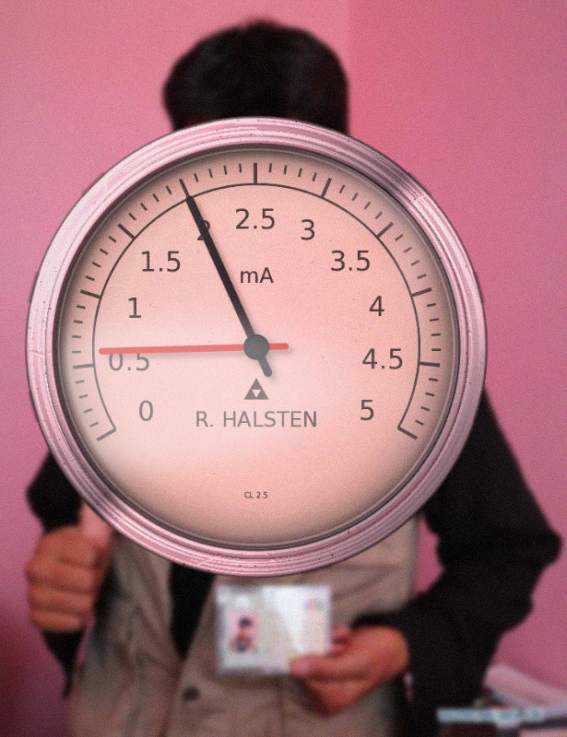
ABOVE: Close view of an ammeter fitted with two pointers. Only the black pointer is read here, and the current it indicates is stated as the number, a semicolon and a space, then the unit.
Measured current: 2; mA
